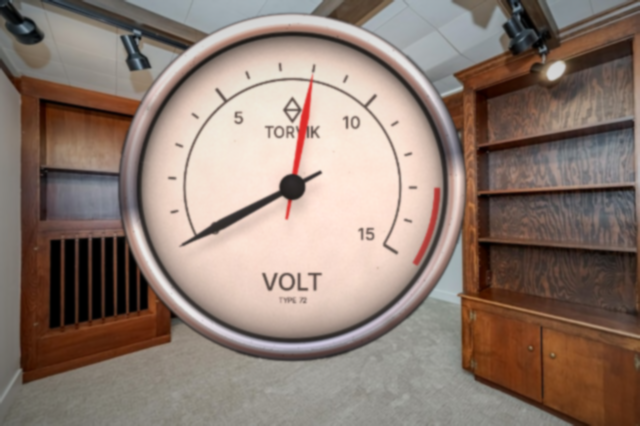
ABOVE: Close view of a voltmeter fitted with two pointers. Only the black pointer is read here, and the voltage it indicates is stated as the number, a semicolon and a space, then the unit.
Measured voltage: 0; V
